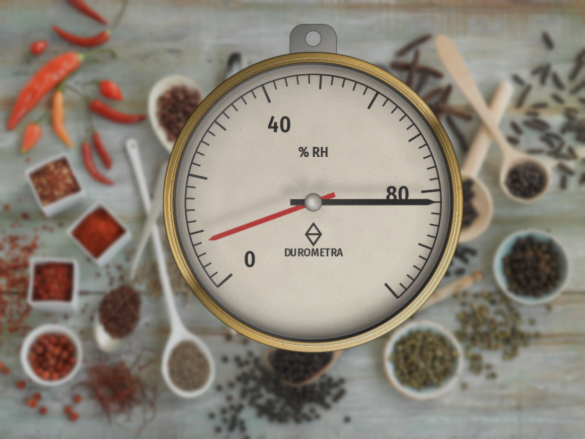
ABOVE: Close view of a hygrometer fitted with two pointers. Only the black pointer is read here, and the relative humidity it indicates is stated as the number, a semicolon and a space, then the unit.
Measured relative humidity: 82; %
